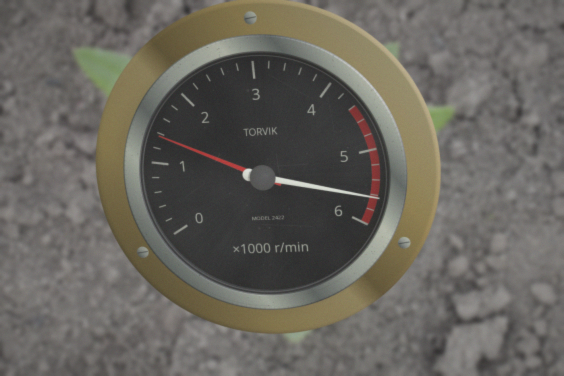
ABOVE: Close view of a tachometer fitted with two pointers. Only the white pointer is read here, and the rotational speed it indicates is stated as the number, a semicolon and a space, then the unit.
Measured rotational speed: 5600; rpm
